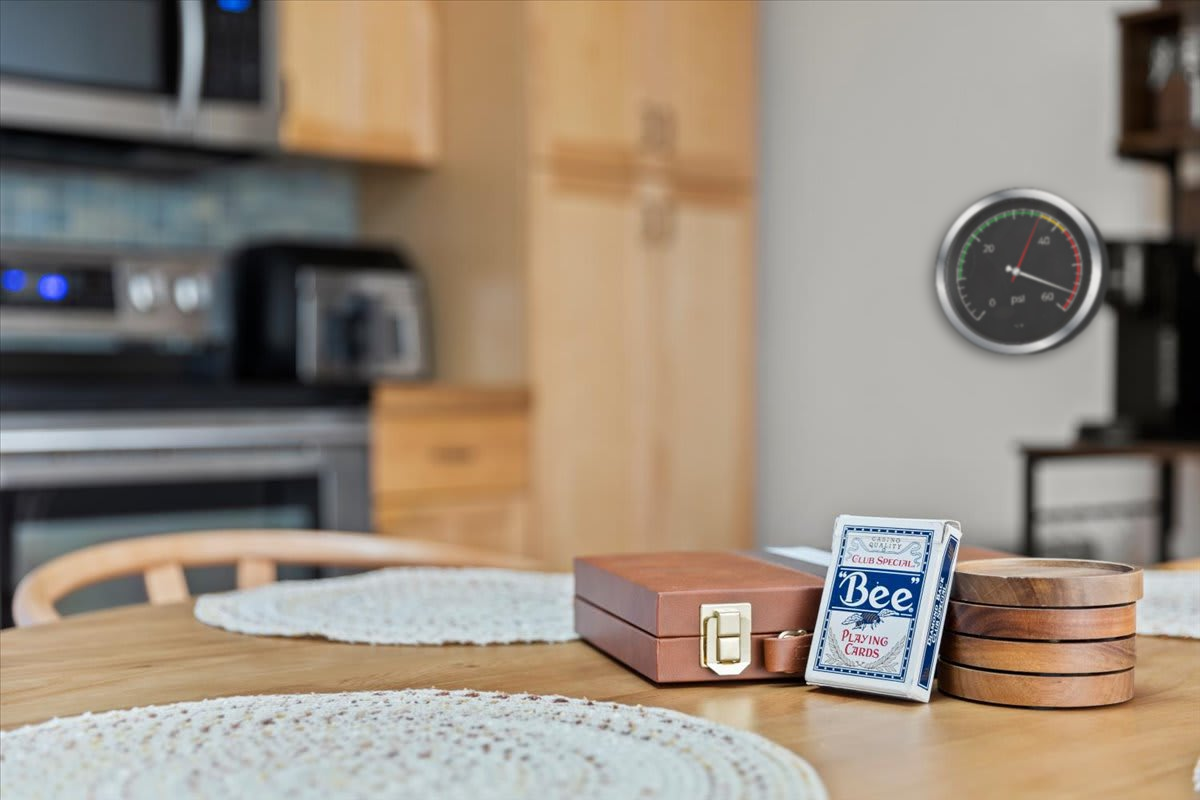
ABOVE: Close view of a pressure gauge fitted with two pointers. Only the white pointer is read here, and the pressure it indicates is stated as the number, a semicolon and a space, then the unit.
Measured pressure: 56; psi
